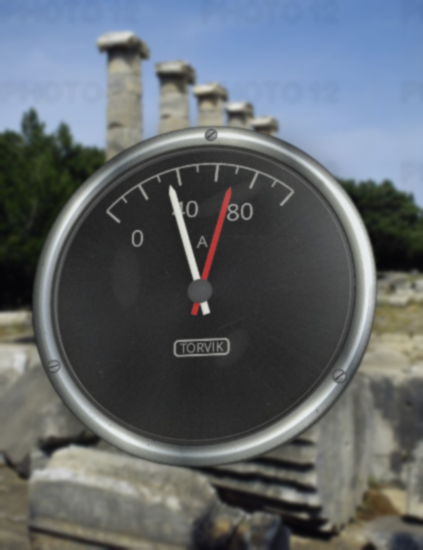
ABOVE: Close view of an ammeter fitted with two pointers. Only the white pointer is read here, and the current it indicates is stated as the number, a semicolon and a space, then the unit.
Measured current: 35; A
